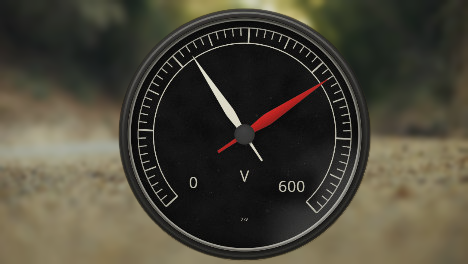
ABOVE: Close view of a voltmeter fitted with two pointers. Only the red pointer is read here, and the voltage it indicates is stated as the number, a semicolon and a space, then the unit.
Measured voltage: 420; V
